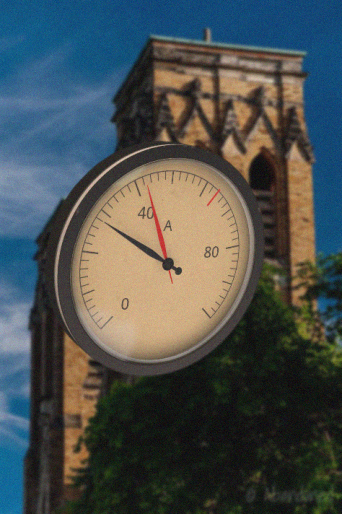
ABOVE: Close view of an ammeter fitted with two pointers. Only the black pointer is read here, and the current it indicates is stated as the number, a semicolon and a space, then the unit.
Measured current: 28; A
